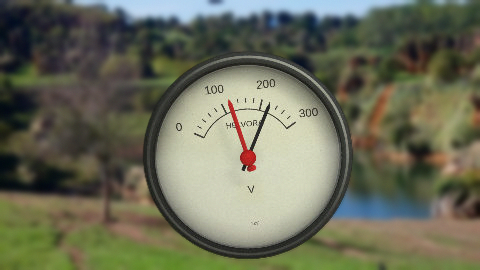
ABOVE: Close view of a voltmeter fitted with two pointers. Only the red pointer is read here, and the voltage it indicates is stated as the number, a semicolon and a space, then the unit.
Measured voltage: 120; V
